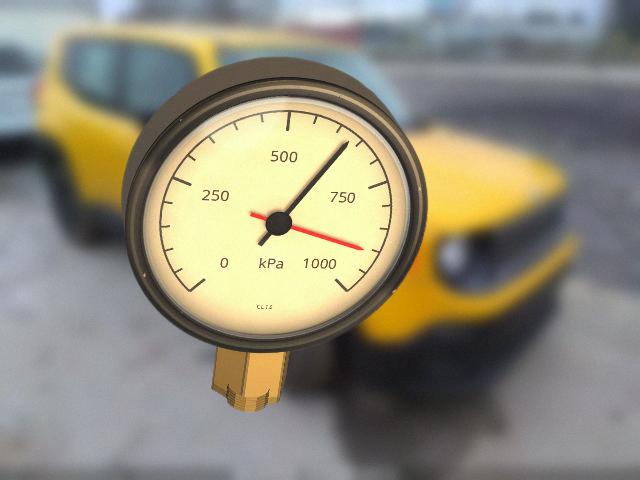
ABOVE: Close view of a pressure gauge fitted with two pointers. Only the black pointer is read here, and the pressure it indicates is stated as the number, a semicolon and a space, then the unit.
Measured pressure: 625; kPa
